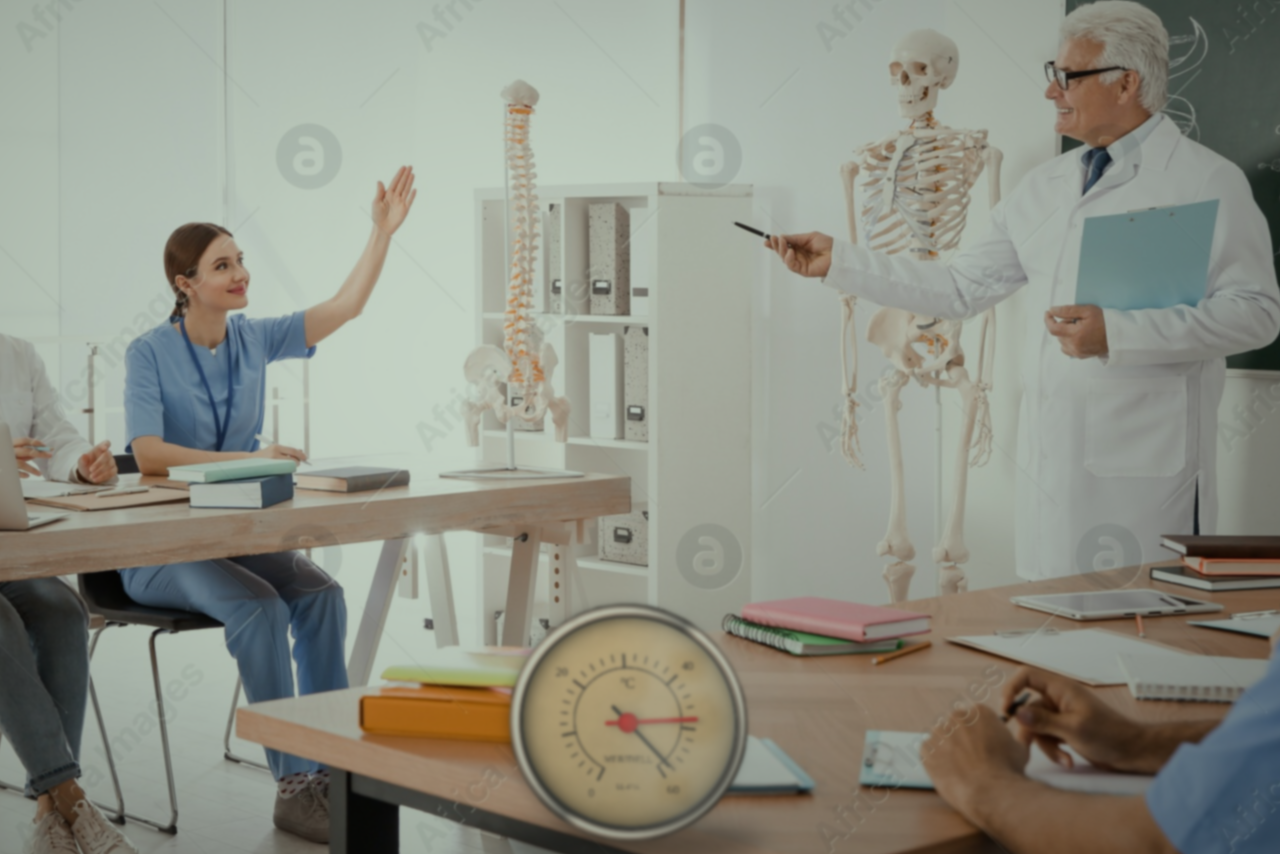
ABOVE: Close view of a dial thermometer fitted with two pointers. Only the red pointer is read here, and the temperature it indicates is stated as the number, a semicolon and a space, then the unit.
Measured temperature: 48; °C
